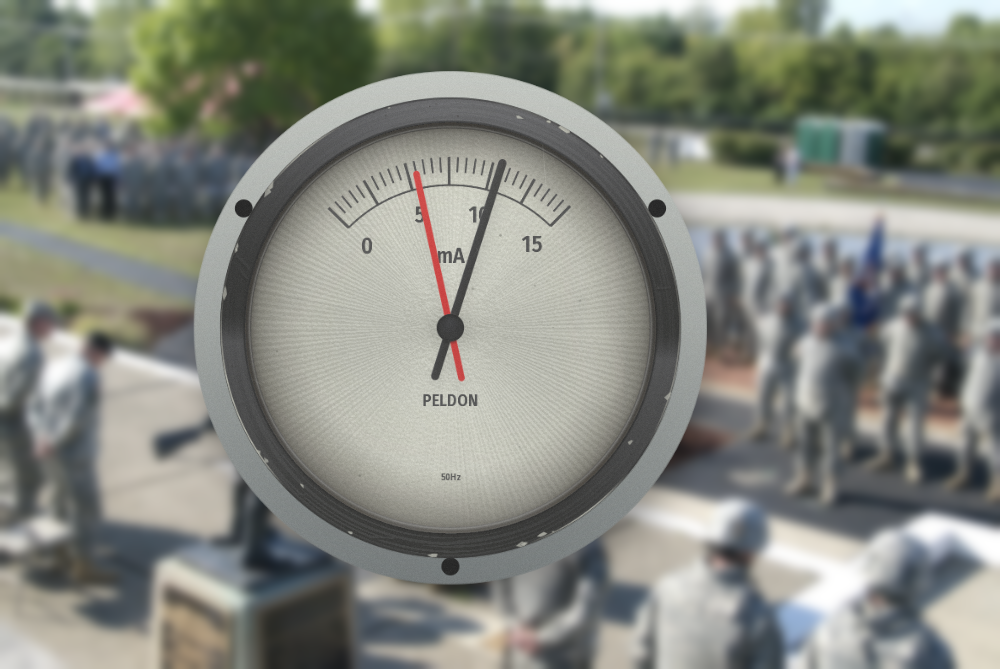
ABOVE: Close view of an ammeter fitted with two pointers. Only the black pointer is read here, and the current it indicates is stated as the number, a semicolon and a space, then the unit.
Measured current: 10.5; mA
